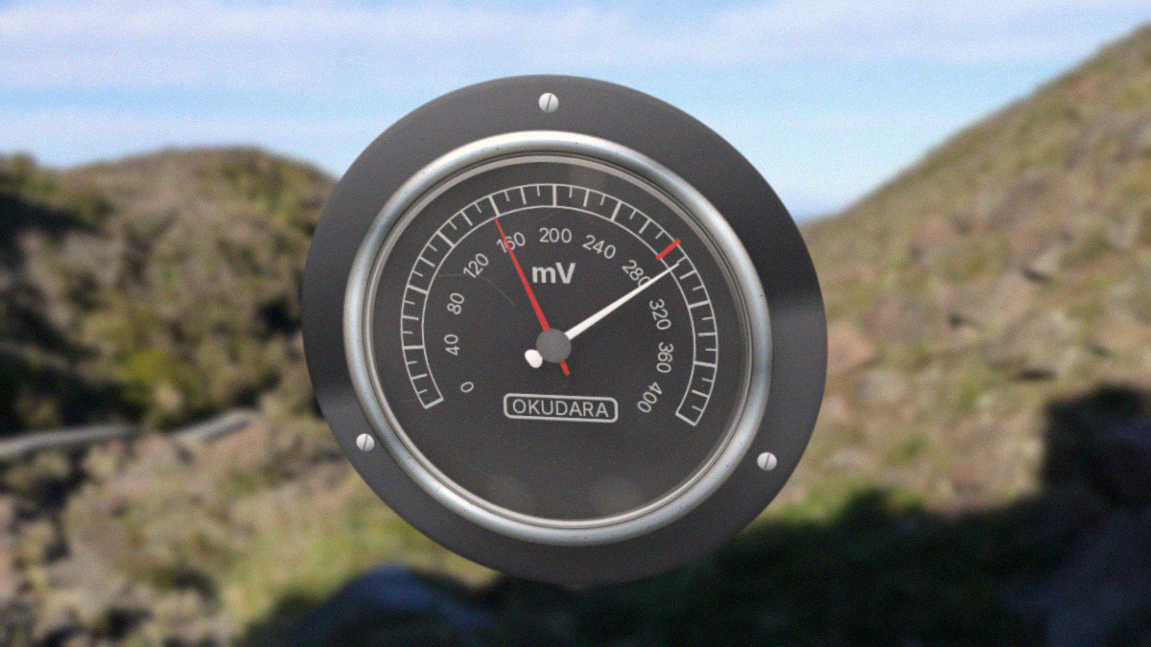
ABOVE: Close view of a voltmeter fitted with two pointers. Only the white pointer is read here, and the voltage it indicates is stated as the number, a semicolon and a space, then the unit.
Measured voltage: 290; mV
